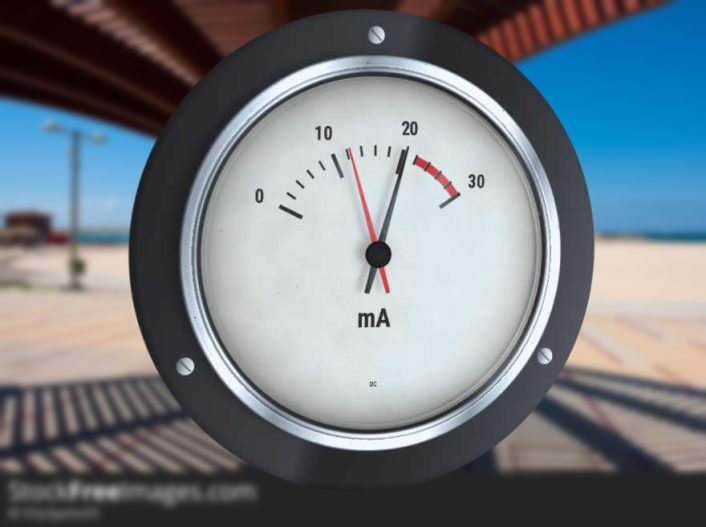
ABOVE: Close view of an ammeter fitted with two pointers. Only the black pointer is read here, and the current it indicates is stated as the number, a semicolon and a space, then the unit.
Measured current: 20; mA
